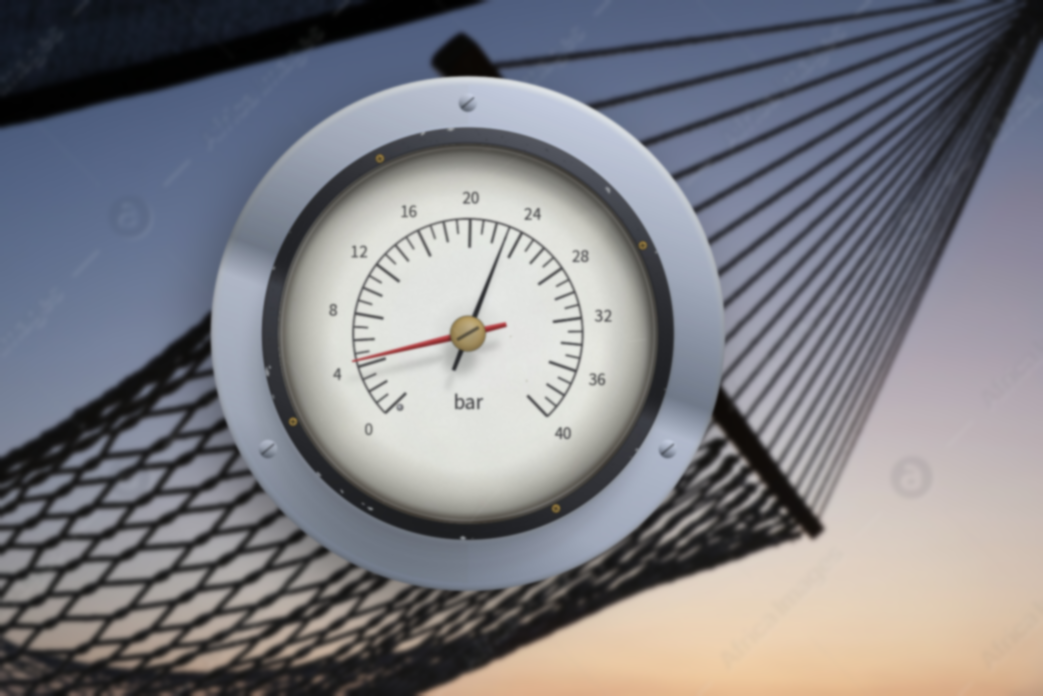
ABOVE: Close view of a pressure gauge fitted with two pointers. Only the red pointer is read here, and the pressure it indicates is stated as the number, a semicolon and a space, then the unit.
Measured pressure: 4.5; bar
